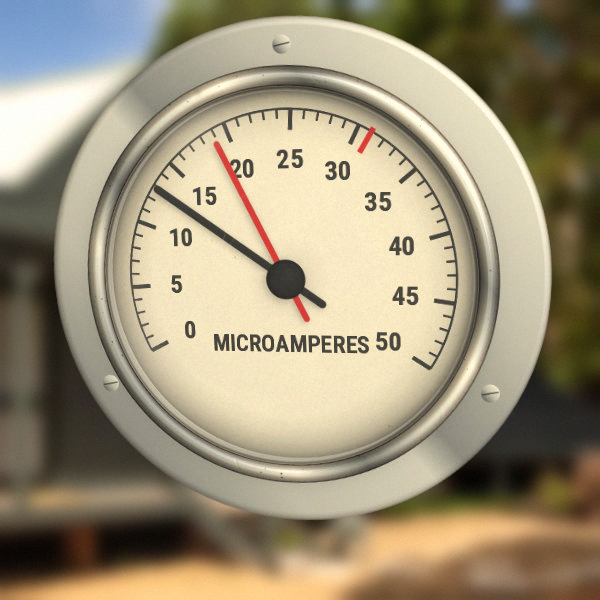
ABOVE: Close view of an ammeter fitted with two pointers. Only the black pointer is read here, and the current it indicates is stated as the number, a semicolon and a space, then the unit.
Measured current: 13; µA
